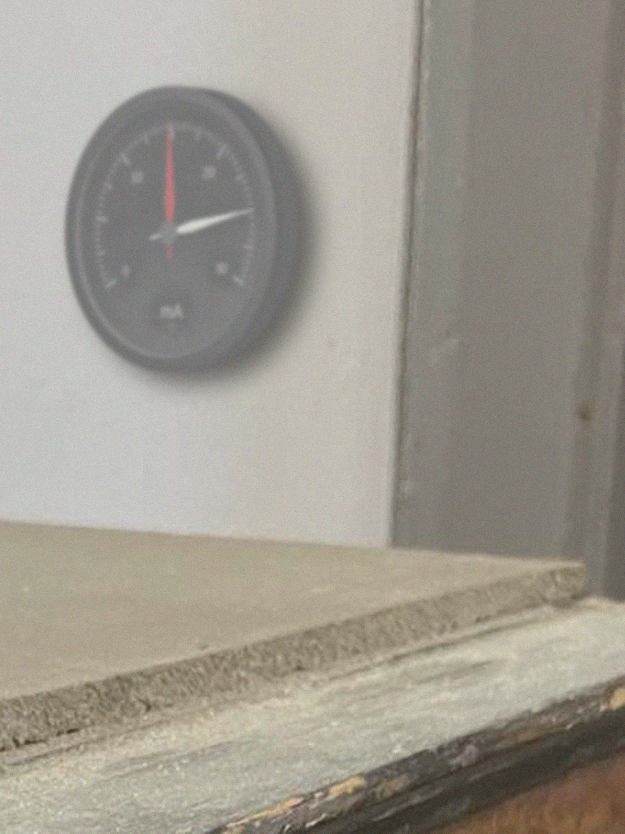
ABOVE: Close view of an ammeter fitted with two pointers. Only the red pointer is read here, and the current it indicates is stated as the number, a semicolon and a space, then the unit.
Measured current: 15; mA
